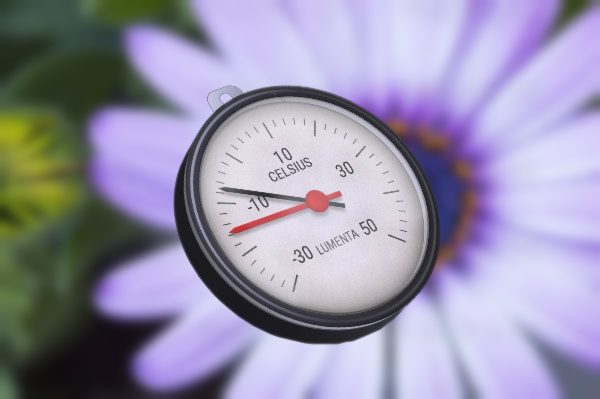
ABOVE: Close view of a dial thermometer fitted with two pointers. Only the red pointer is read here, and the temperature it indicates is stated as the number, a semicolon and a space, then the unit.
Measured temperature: -16; °C
